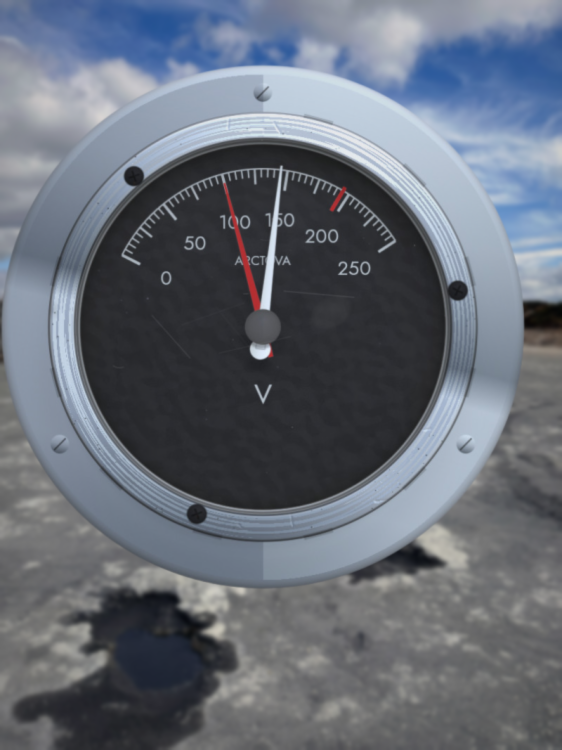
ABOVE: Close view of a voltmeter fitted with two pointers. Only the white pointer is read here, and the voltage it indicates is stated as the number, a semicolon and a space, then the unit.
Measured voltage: 145; V
